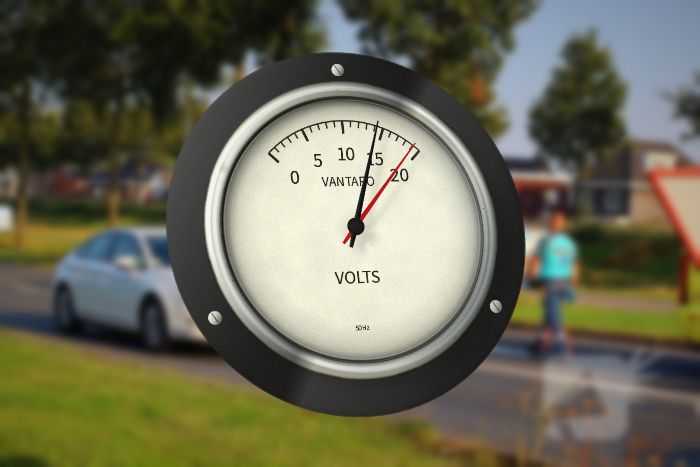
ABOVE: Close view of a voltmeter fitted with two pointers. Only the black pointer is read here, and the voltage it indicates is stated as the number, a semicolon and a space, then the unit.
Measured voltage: 14; V
